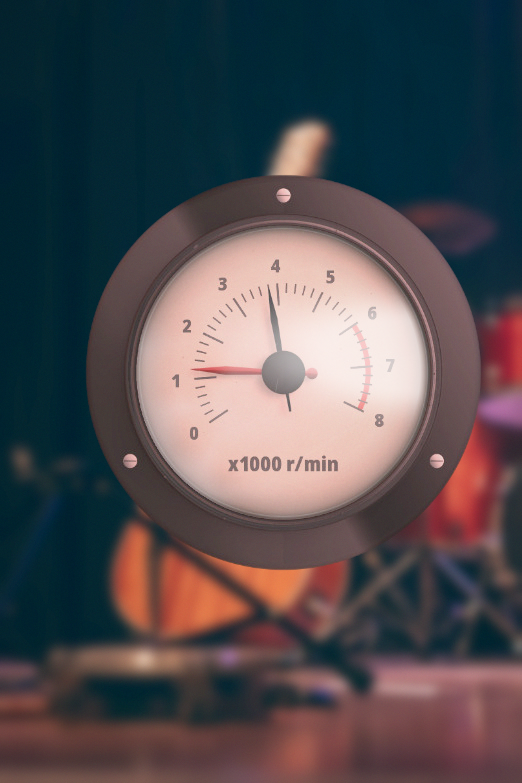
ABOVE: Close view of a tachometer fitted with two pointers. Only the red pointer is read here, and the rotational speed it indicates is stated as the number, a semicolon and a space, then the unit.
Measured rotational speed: 1200; rpm
